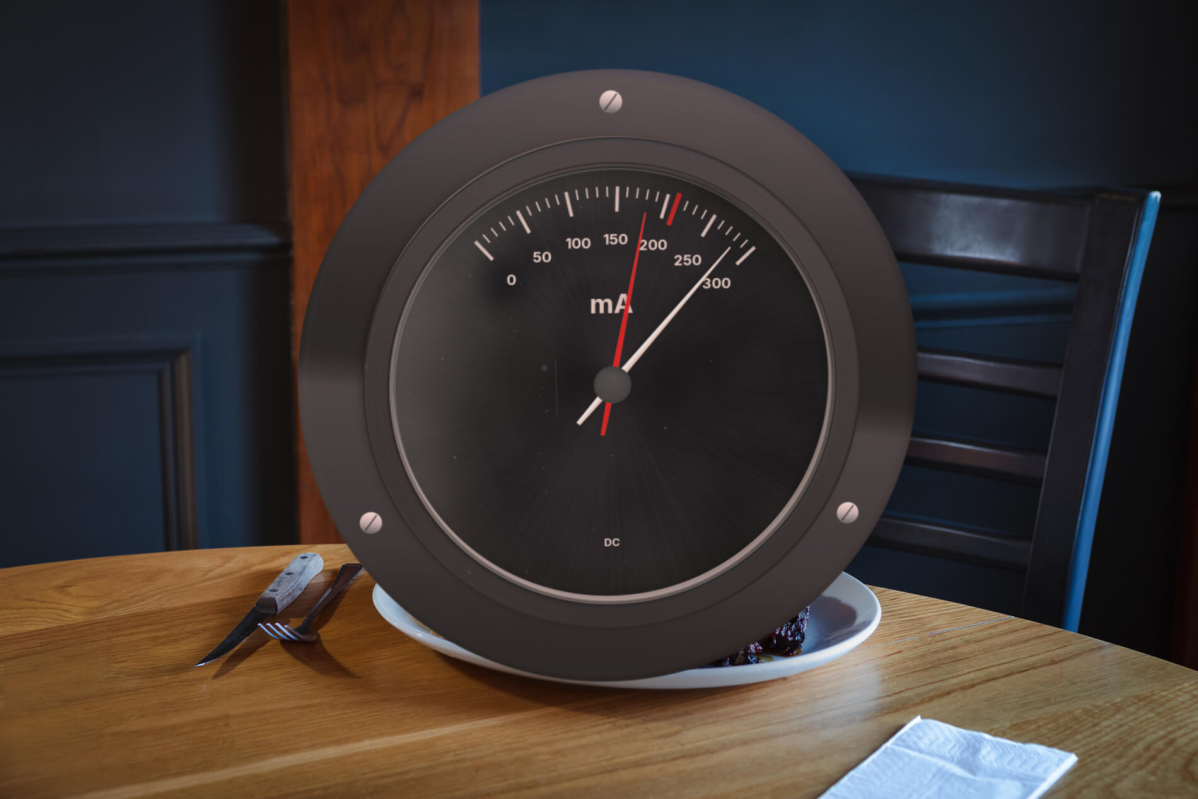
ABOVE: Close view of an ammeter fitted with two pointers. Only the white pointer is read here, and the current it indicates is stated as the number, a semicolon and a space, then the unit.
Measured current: 280; mA
